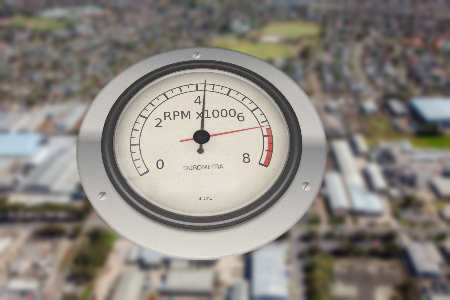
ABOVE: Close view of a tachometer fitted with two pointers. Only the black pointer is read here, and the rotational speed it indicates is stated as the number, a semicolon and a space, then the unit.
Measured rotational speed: 4250; rpm
